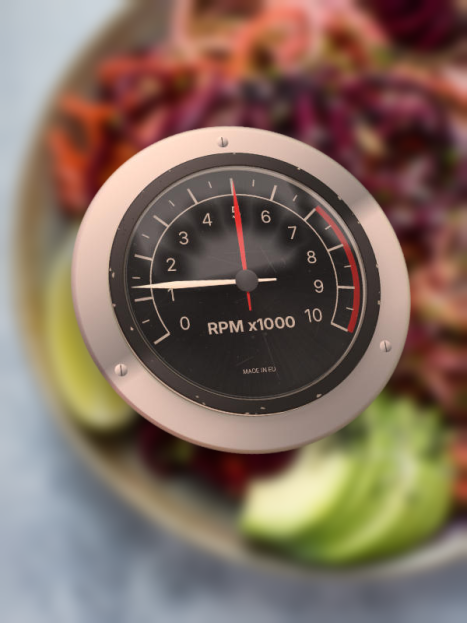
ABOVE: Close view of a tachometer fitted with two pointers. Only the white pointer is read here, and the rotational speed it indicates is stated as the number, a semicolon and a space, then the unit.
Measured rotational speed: 1250; rpm
